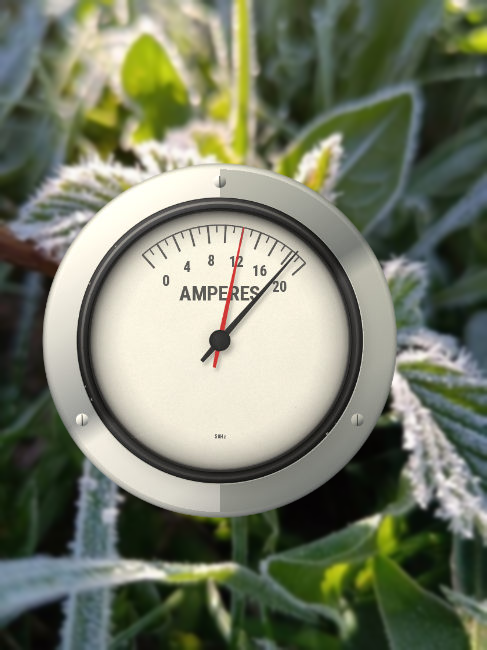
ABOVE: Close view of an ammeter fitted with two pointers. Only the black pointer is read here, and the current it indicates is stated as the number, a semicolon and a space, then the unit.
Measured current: 18.5; A
